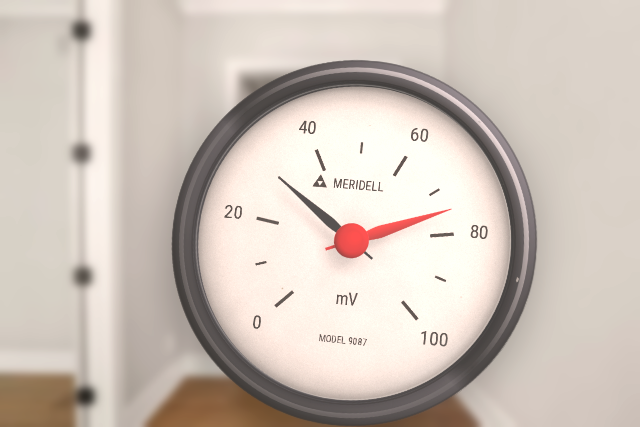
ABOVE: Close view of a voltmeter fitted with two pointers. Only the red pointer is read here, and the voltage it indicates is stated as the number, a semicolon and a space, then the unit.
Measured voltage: 75; mV
